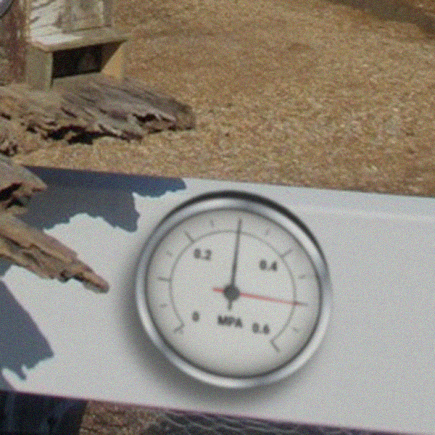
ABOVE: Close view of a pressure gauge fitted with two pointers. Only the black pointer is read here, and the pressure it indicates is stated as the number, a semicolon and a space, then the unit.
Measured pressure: 0.3; MPa
